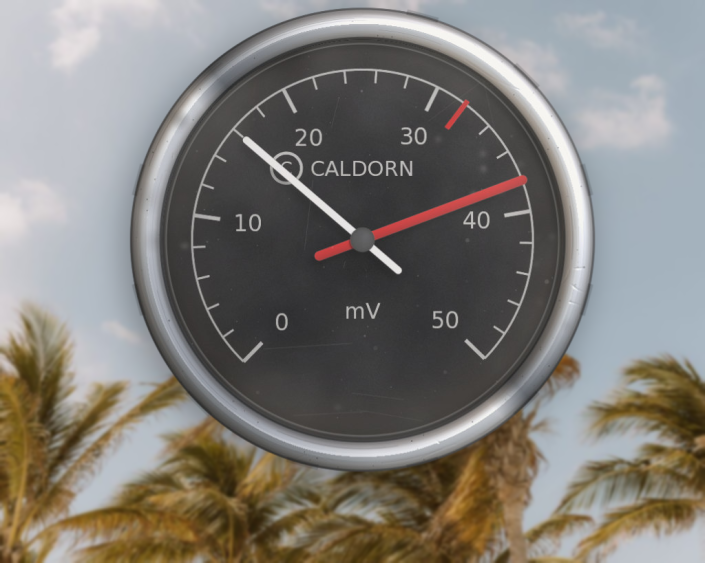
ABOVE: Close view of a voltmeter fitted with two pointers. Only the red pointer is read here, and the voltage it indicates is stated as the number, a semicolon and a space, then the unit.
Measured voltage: 38; mV
